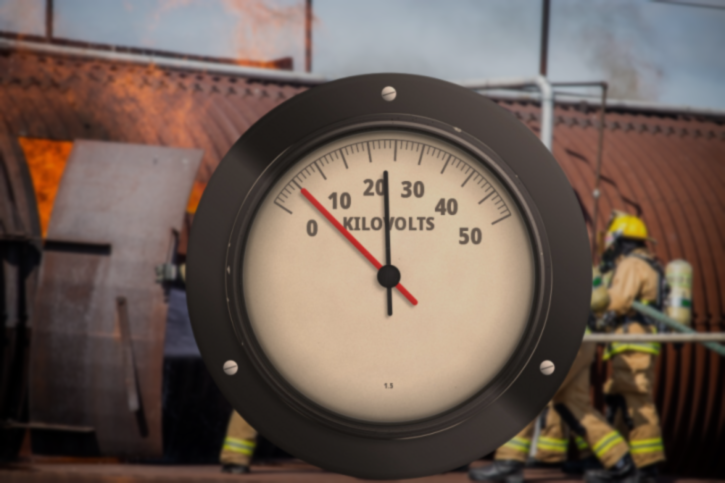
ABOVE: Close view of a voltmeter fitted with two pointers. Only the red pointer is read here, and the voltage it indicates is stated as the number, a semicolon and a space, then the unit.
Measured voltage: 5; kV
